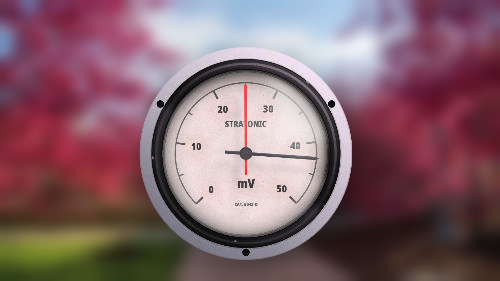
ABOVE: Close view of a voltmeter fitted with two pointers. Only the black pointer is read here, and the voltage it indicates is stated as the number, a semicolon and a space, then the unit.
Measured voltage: 42.5; mV
